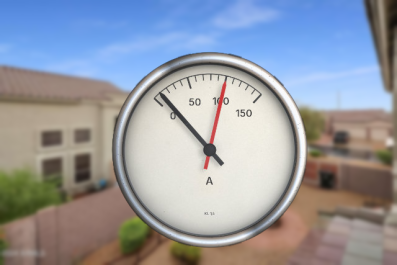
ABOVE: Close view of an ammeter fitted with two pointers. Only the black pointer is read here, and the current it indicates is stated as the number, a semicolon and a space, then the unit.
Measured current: 10; A
